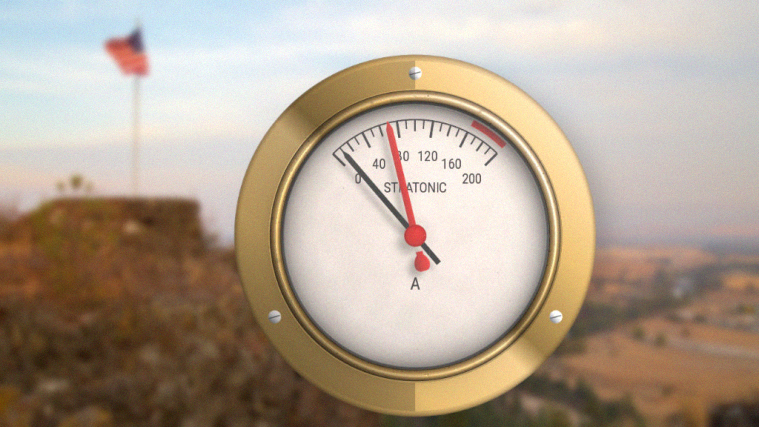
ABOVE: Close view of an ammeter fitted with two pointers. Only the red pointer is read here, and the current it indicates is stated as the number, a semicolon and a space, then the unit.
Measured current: 70; A
